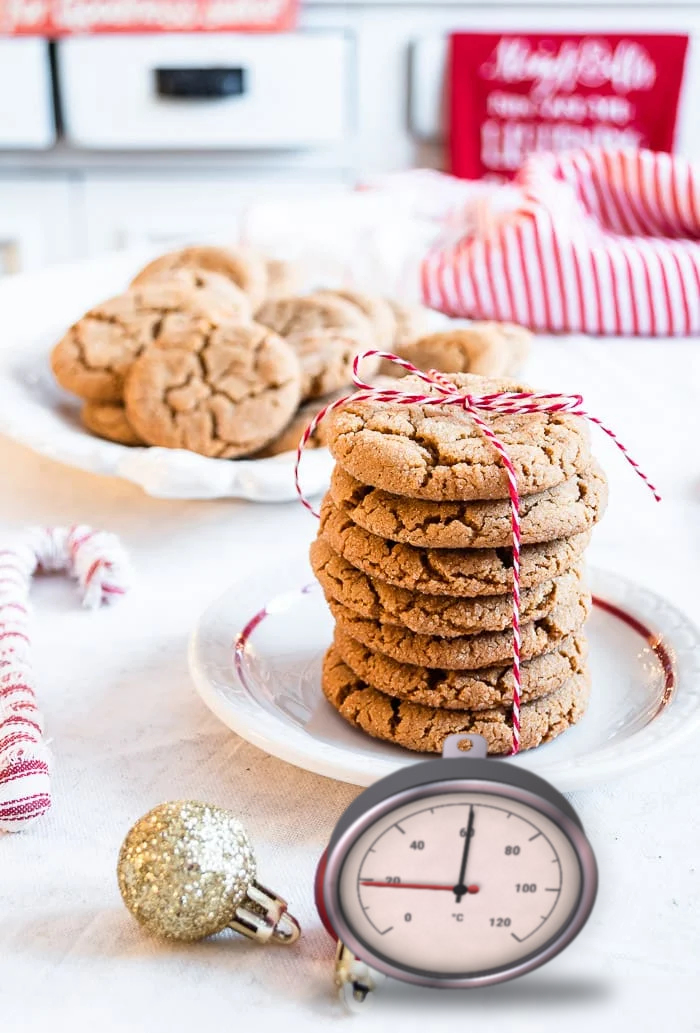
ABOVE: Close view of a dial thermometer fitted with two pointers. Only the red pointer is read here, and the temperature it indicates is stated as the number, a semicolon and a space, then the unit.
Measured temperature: 20; °C
